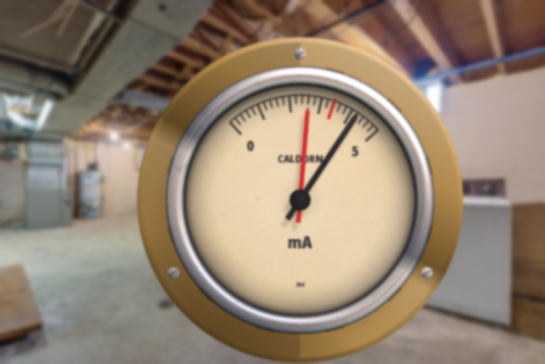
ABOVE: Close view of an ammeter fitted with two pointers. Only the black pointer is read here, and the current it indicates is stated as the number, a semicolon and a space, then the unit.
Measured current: 4.2; mA
